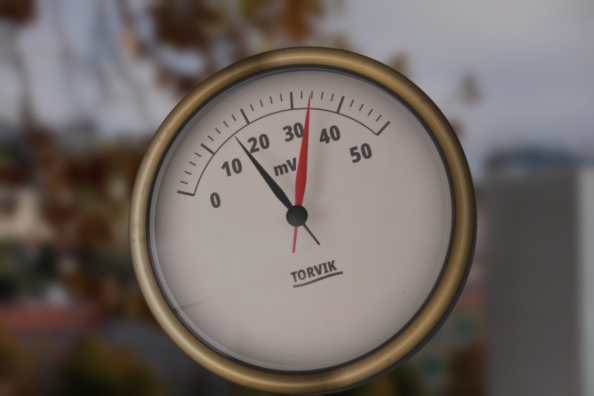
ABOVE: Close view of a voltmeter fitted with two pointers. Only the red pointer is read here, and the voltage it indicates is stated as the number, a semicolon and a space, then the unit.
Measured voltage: 34; mV
